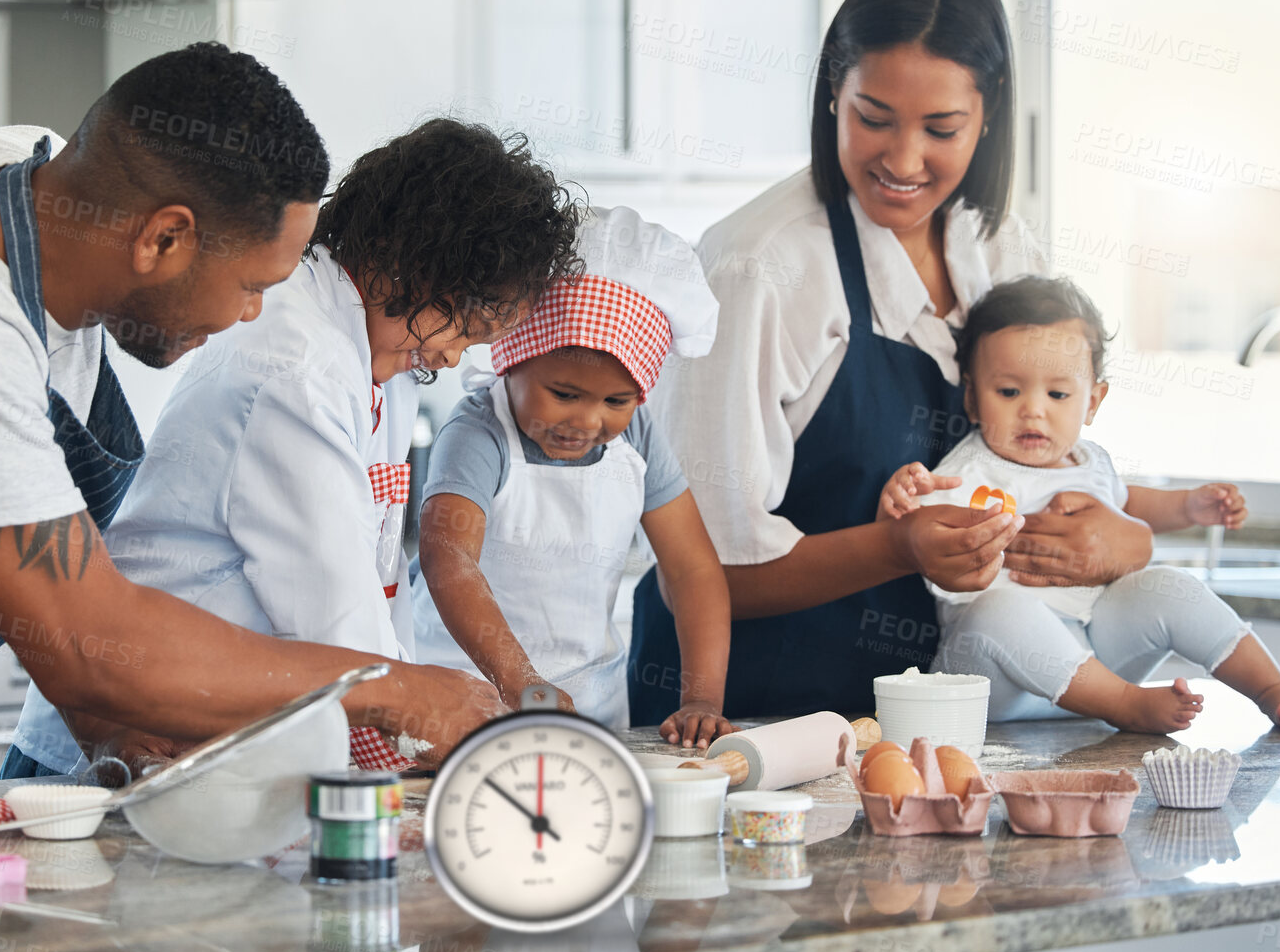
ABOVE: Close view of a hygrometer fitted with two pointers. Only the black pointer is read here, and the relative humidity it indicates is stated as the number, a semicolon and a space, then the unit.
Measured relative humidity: 30; %
